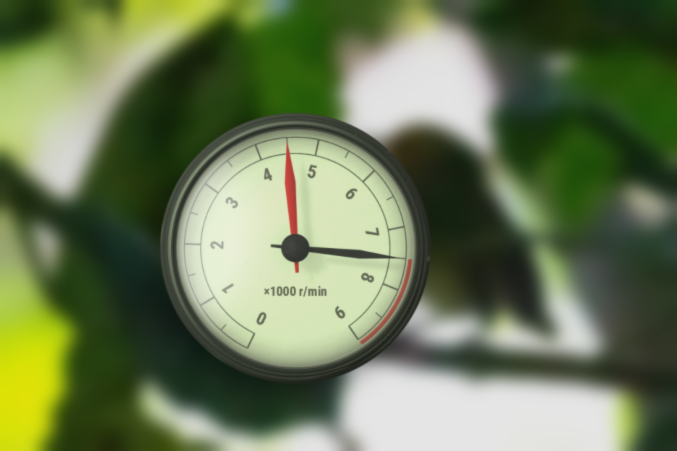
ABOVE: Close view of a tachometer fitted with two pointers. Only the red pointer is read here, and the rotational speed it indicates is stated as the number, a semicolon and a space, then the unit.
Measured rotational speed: 4500; rpm
